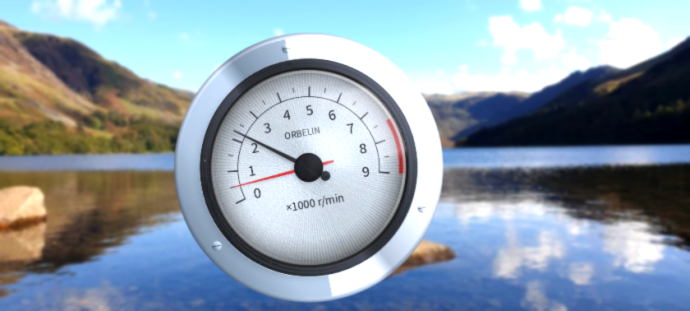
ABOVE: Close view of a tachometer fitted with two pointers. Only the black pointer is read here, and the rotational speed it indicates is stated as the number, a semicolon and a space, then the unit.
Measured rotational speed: 2250; rpm
